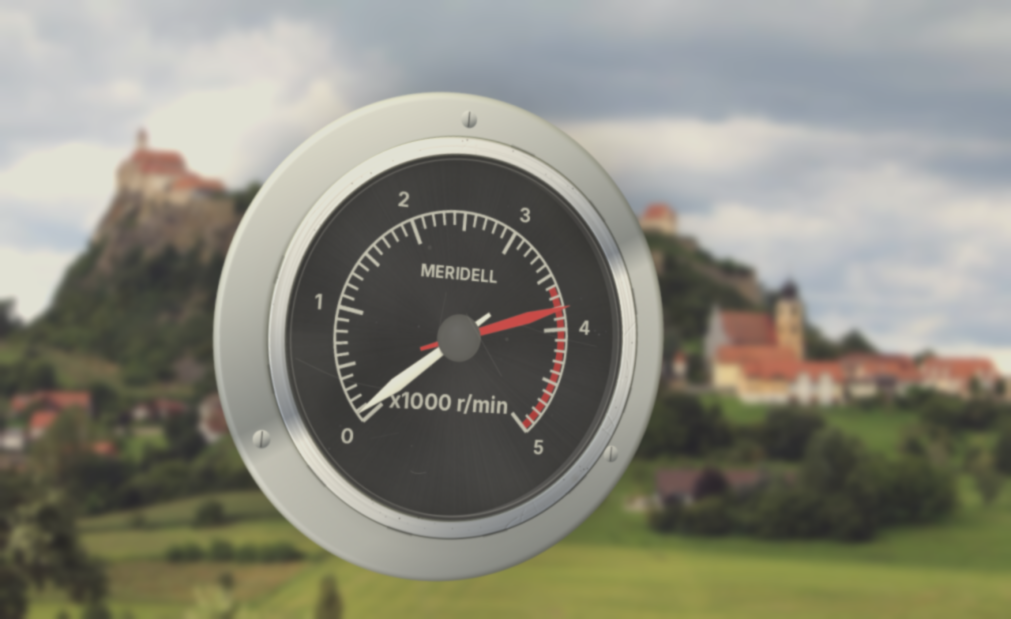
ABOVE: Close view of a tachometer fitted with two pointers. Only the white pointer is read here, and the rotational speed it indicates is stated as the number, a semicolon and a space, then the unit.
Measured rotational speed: 100; rpm
